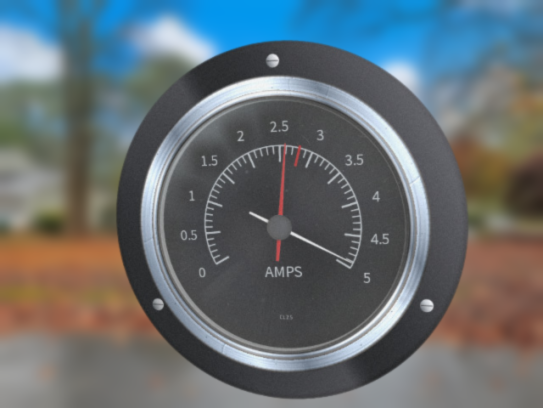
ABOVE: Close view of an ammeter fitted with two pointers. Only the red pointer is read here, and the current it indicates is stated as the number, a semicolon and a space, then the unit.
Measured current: 2.6; A
